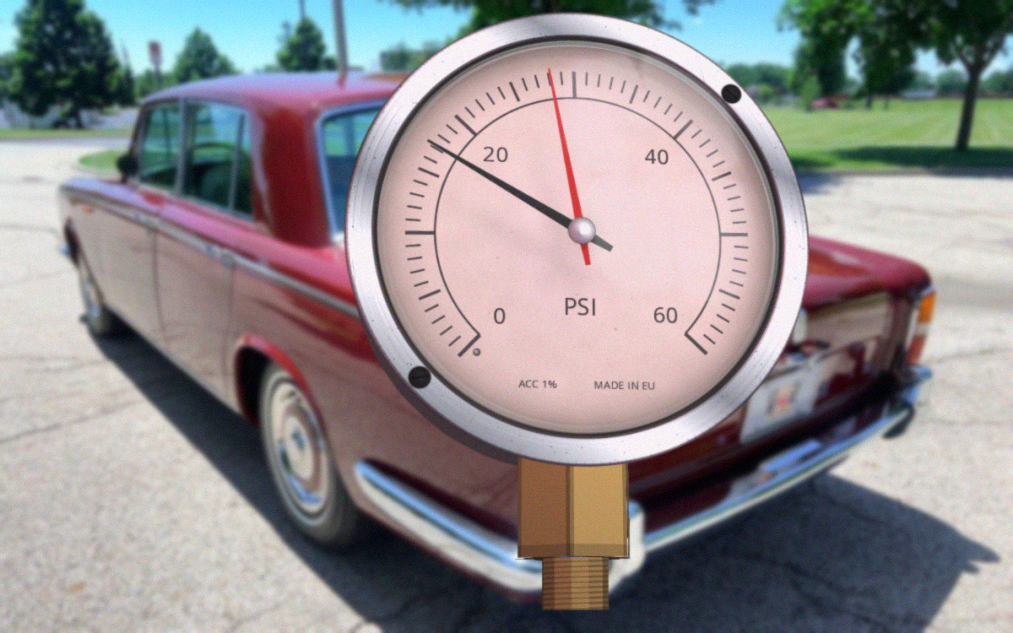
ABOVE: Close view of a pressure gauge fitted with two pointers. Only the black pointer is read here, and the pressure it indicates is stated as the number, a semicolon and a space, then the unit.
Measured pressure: 17; psi
